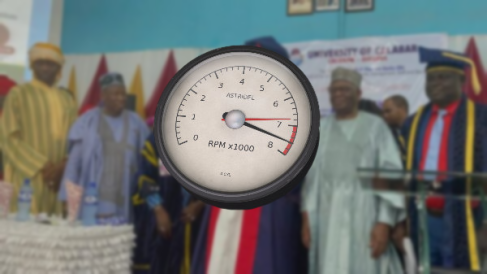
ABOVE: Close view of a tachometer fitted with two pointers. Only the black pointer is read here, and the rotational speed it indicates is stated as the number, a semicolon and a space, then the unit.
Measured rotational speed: 7600; rpm
